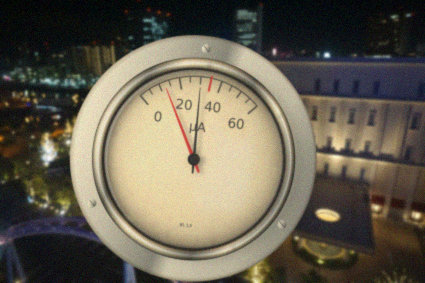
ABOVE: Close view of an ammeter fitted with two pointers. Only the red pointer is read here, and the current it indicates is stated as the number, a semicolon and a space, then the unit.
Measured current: 12.5; µA
